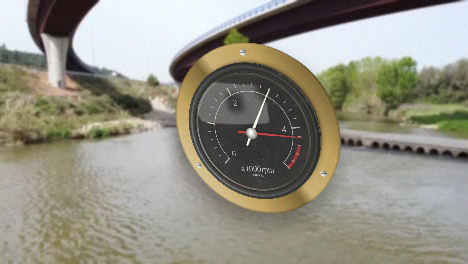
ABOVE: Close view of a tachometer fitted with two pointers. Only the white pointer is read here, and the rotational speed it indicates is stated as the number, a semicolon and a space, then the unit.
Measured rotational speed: 3000; rpm
